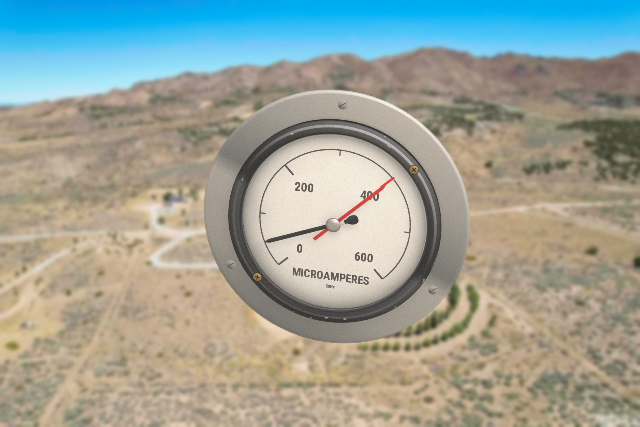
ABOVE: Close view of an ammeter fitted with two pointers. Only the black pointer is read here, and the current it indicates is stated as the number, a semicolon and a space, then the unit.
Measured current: 50; µA
